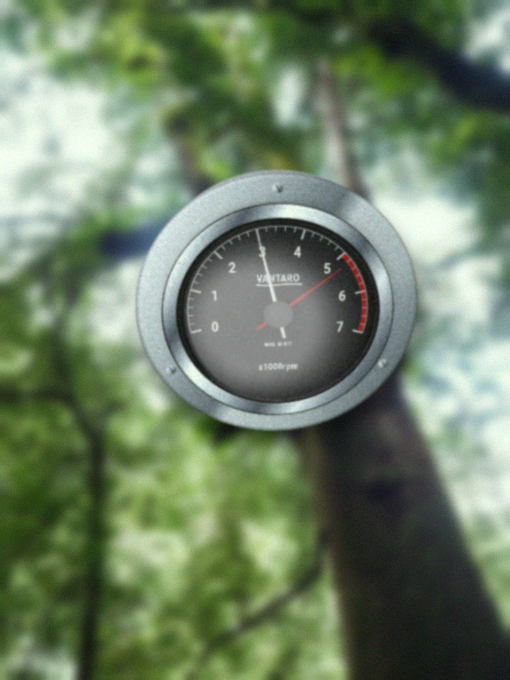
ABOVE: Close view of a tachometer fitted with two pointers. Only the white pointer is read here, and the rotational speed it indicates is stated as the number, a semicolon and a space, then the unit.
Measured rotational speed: 3000; rpm
